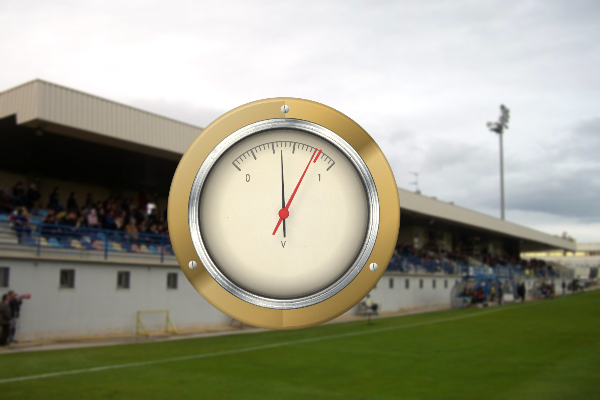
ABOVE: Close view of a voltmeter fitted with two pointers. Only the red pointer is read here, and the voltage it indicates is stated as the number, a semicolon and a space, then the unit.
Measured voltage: 0.8; V
